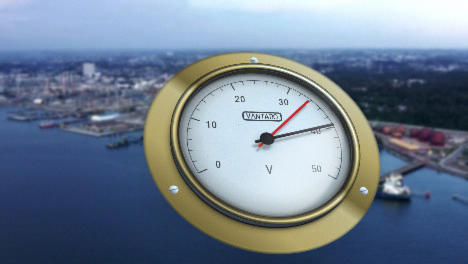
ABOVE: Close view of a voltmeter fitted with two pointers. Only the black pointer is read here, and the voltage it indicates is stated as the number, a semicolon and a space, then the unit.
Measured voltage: 40; V
